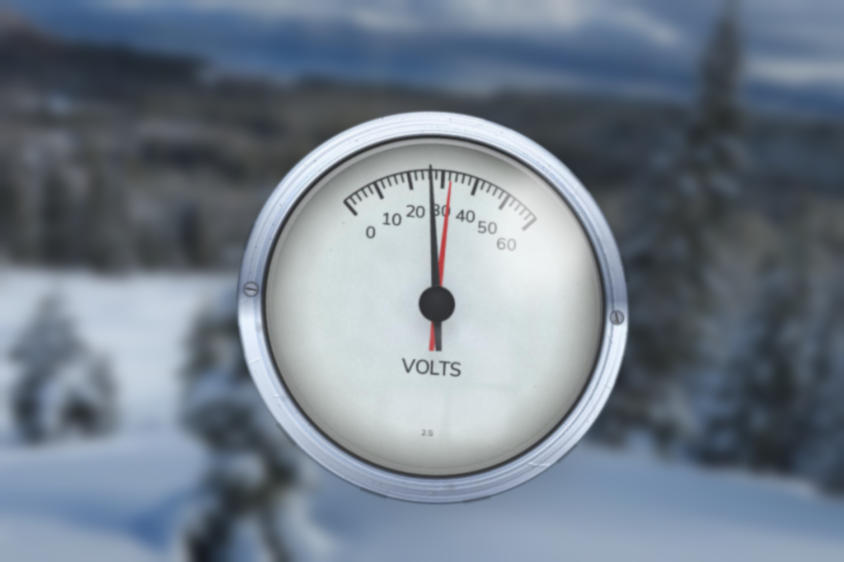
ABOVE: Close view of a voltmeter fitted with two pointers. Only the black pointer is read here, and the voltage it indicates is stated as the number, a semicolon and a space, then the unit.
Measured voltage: 26; V
